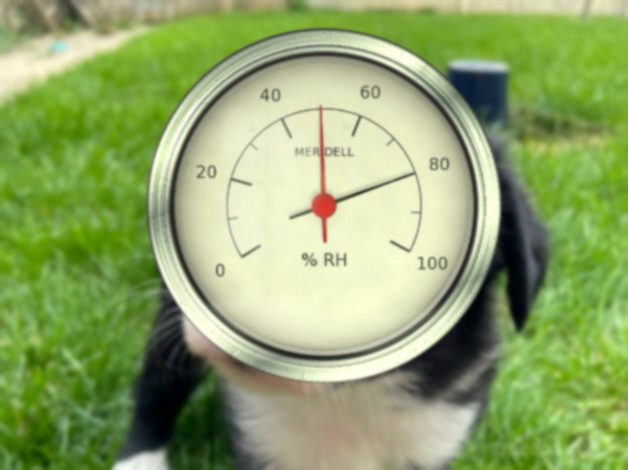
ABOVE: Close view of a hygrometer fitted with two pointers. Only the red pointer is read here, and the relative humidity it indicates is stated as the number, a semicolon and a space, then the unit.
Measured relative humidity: 50; %
